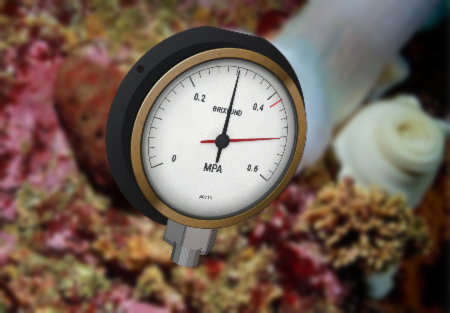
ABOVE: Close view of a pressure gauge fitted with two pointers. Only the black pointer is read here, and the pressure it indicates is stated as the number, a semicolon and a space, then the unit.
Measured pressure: 0.3; MPa
